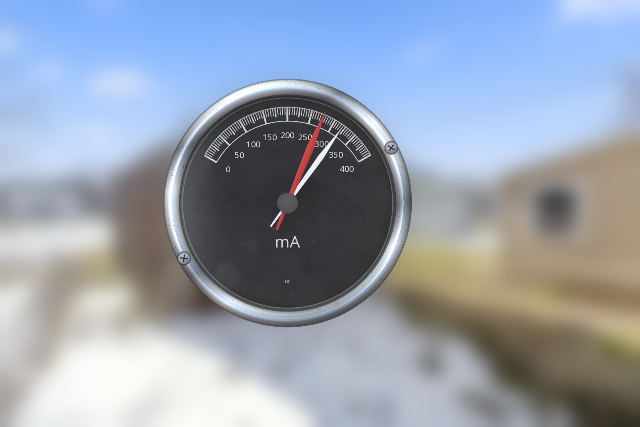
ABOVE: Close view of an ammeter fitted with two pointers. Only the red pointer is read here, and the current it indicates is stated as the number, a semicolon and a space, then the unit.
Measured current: 275; mA
